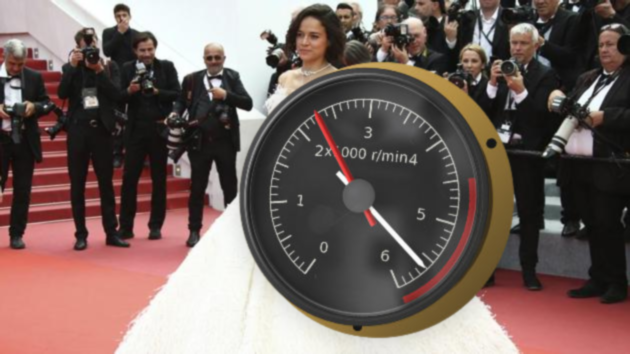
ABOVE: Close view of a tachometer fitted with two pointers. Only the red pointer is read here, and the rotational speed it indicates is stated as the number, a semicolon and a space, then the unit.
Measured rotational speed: 2300; rpm
